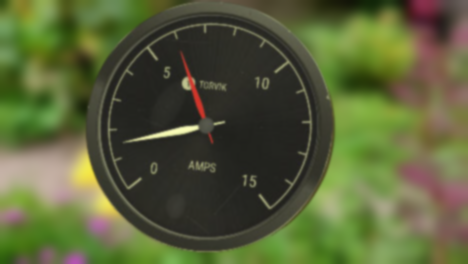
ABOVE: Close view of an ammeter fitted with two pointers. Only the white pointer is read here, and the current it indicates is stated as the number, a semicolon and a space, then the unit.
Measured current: 1.5; A
